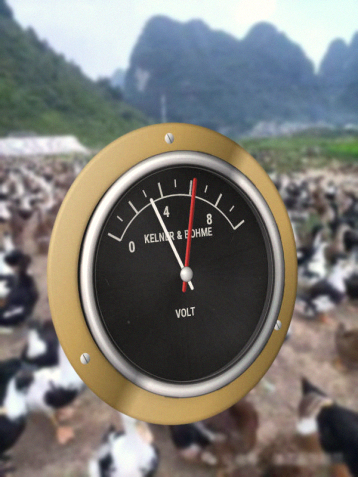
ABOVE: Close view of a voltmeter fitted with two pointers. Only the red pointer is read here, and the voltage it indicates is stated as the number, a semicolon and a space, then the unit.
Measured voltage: 6; V
